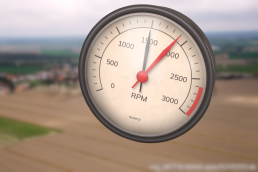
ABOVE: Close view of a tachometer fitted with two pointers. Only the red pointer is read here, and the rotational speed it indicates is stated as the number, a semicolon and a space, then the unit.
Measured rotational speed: 1900; rpm
